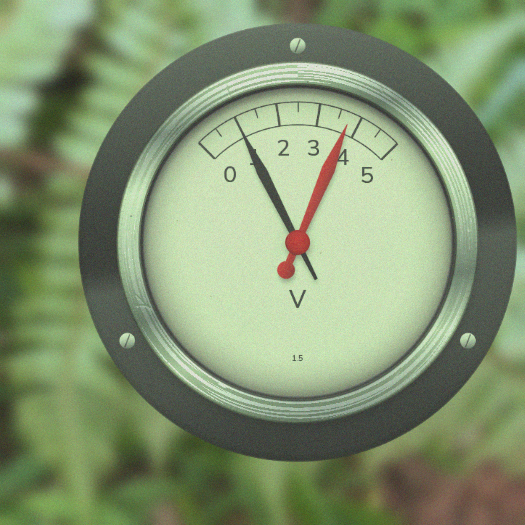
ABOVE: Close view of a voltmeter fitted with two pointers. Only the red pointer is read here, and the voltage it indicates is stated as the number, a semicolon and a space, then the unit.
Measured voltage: 3.75; V
